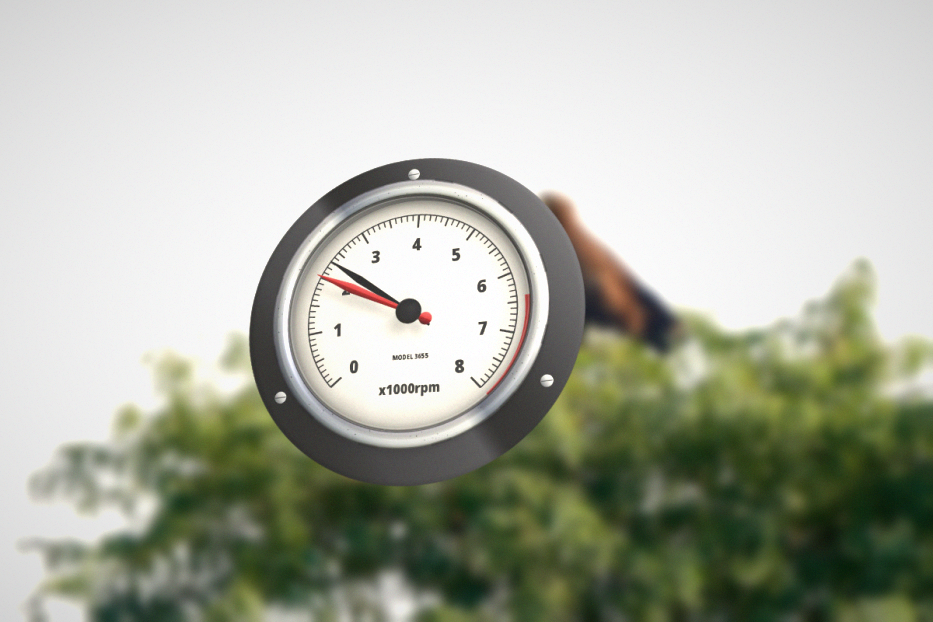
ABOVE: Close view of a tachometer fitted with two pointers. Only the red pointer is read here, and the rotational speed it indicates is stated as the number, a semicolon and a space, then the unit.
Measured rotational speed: 2000; rpm
